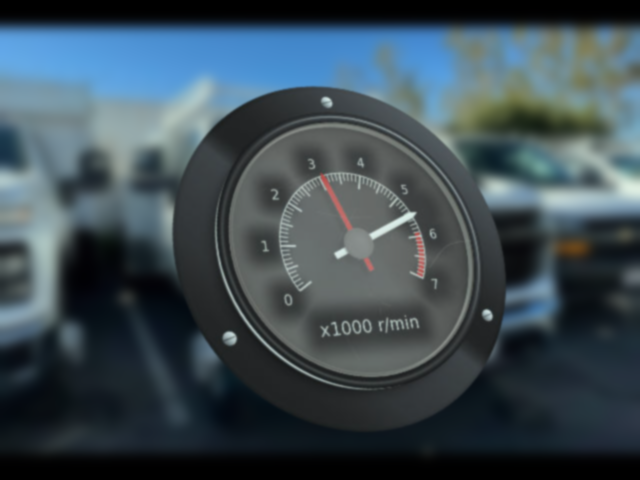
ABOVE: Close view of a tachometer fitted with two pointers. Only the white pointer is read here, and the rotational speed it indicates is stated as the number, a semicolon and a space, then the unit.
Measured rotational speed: 5500; rpm
